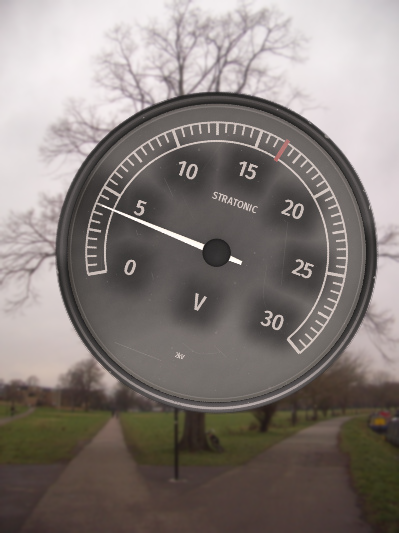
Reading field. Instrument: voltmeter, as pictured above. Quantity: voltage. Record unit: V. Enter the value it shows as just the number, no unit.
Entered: 4
